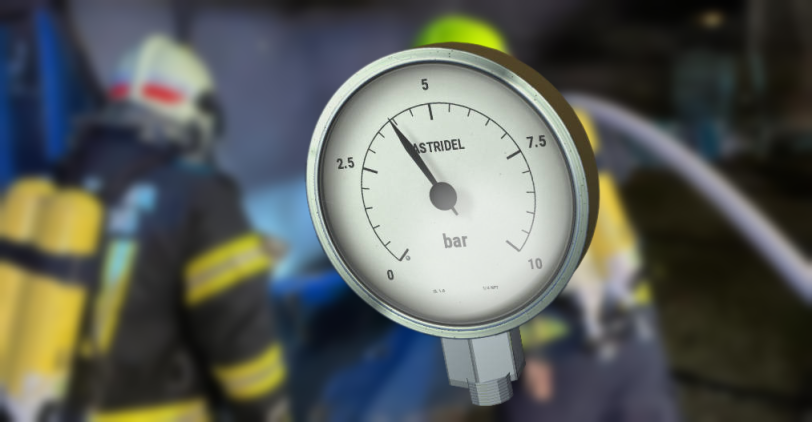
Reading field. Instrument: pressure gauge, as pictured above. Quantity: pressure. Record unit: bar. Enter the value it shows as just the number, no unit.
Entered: 4
